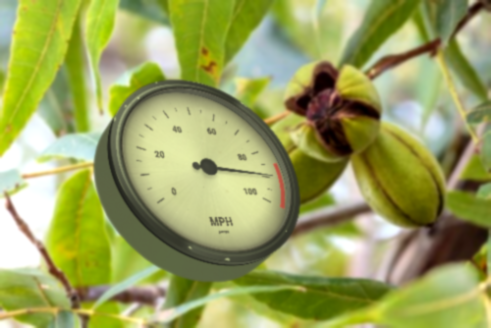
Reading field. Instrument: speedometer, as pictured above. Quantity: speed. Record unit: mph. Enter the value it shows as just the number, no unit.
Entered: 90
